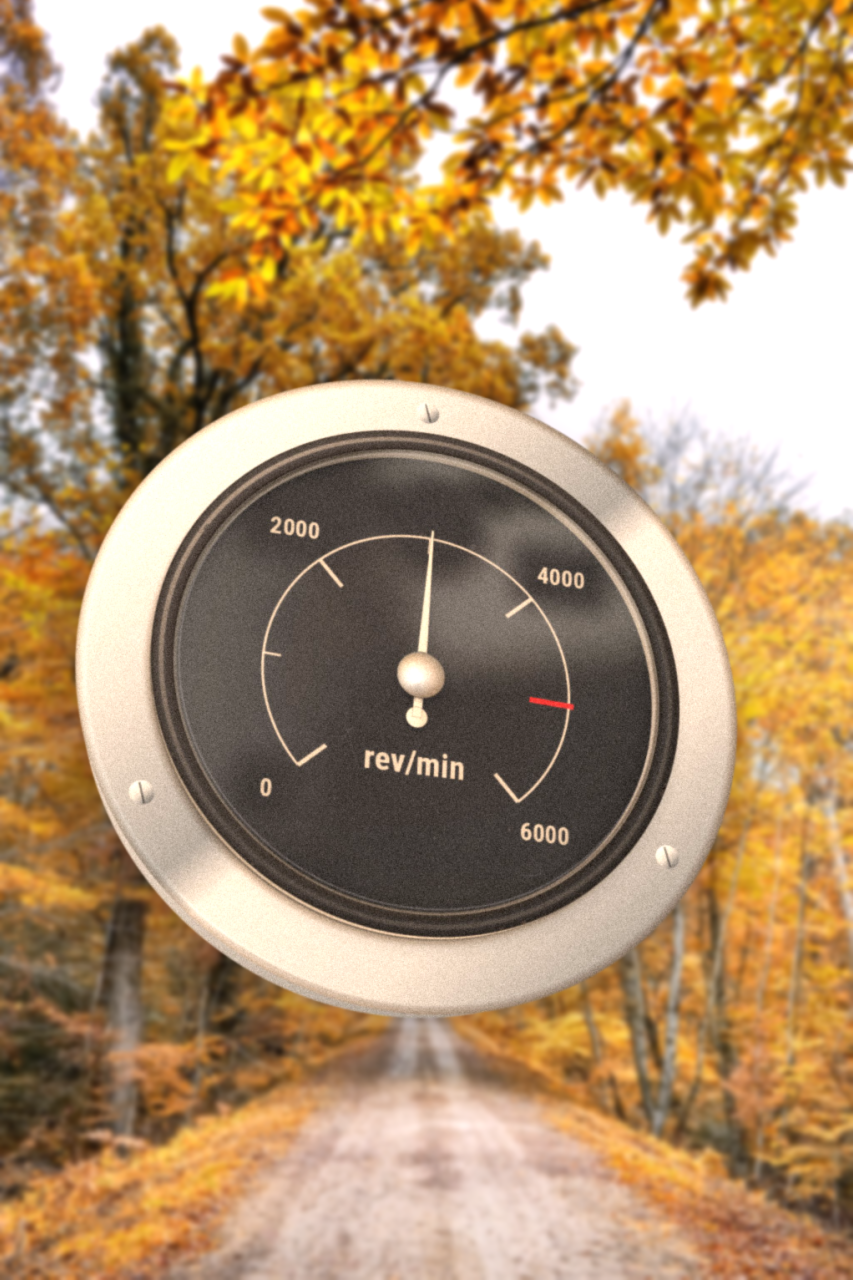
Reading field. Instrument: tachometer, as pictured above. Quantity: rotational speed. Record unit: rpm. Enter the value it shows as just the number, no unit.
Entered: 3000
